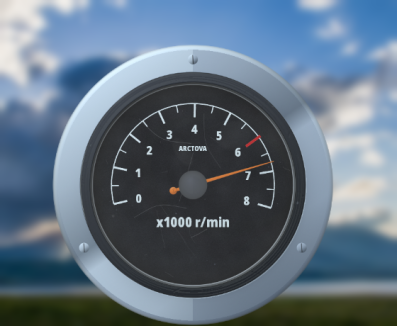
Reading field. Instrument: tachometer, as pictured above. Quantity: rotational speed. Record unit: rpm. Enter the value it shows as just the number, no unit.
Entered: 6750
